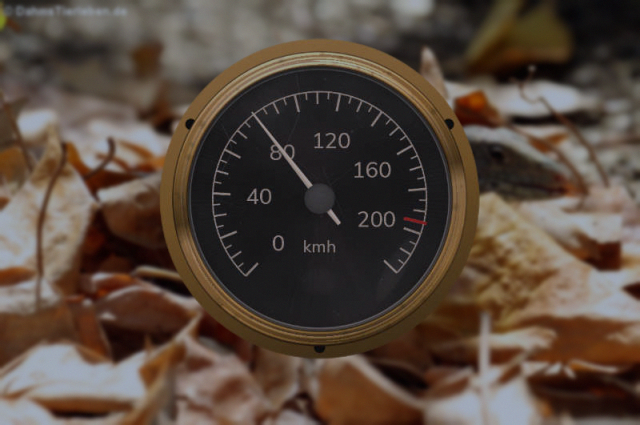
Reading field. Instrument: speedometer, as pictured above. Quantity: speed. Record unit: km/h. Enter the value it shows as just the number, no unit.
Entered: 80
